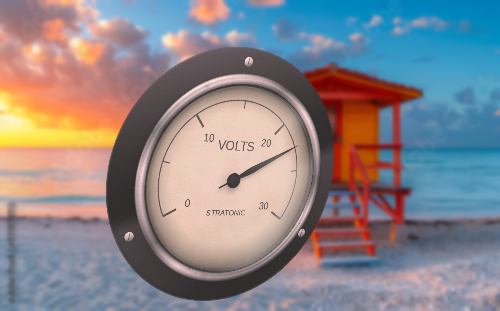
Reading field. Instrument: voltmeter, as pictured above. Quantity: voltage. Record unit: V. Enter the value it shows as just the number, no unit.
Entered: 22.5
